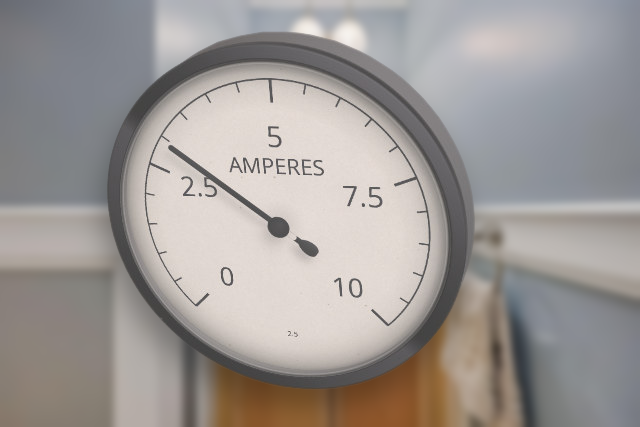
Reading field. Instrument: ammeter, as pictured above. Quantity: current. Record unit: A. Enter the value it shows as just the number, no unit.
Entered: 3
